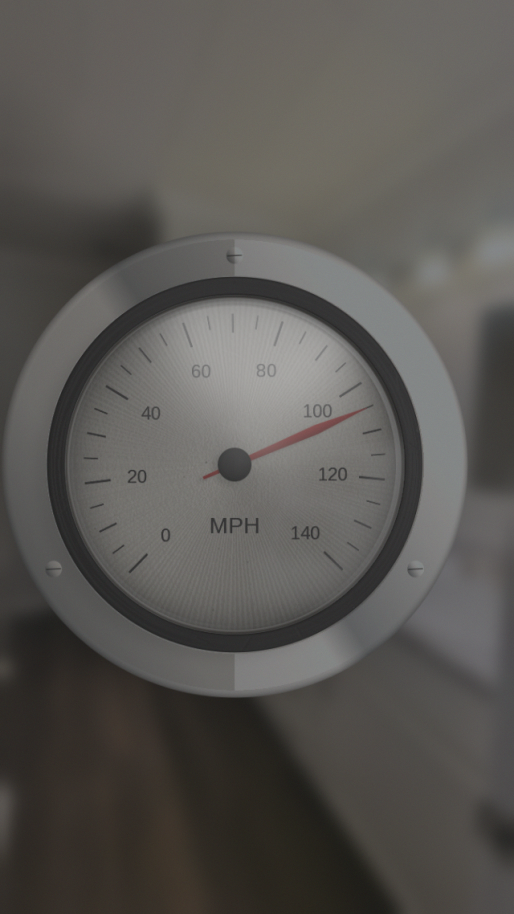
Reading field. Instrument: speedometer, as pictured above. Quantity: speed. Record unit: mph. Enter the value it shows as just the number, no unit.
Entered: 105
